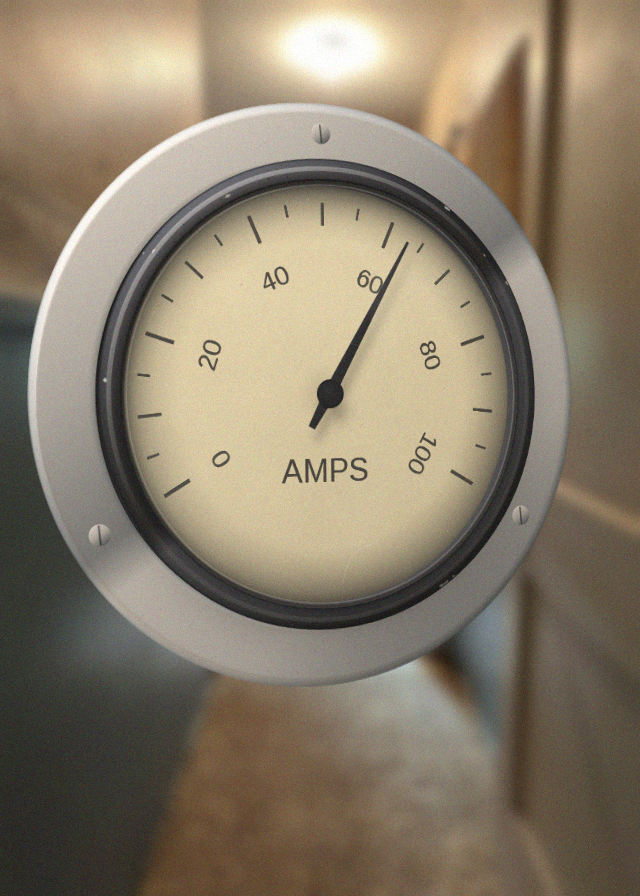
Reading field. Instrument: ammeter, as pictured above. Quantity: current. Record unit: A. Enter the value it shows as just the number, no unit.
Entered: 62.5
